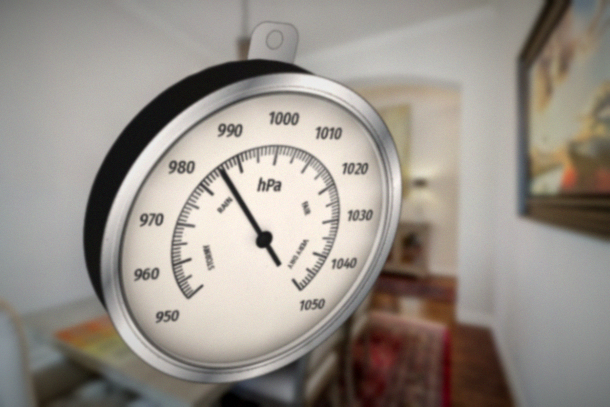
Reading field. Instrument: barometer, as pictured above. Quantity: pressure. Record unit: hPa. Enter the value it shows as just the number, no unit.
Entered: 985
